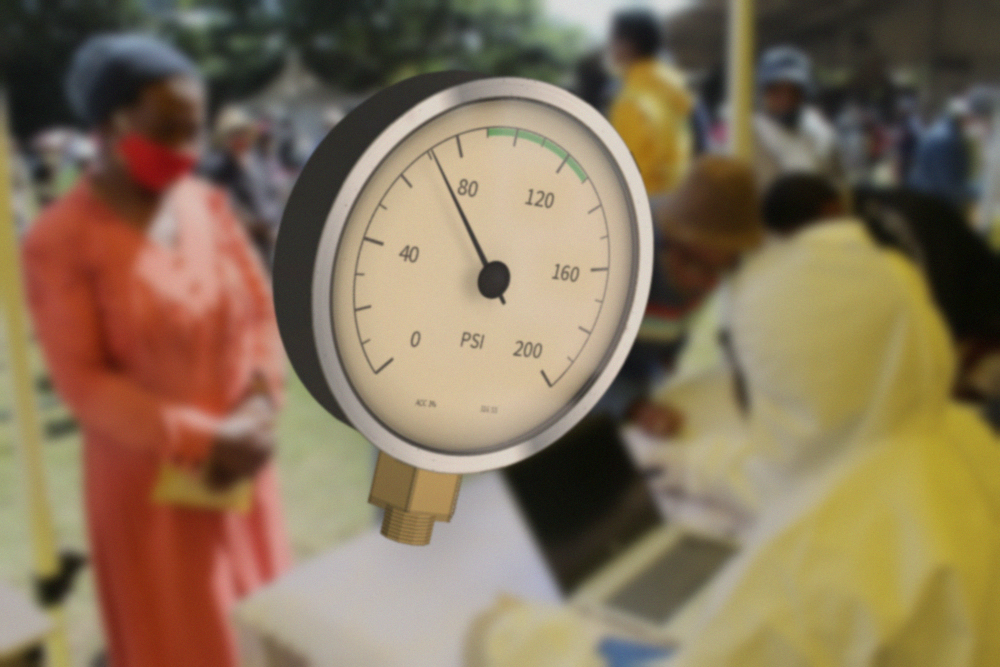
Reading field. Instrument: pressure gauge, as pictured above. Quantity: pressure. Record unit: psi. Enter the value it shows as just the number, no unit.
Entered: 70
